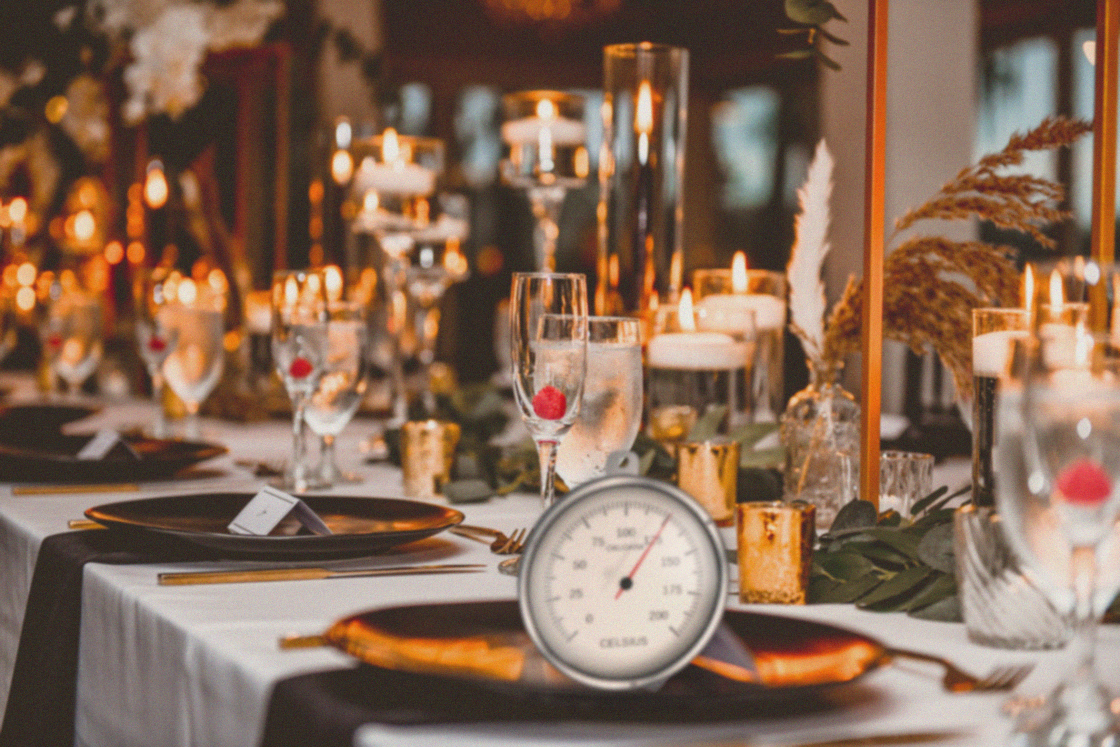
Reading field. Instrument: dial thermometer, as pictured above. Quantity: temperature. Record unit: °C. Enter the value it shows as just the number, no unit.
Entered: 125
